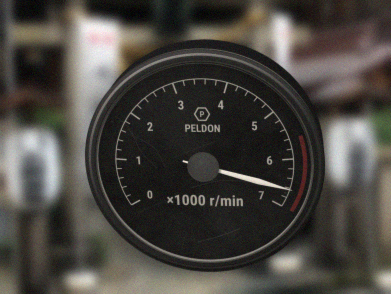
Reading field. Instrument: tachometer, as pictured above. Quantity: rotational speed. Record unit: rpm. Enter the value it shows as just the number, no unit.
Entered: 6600
